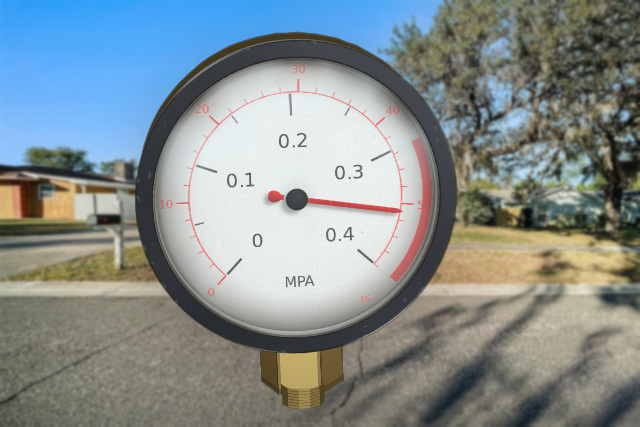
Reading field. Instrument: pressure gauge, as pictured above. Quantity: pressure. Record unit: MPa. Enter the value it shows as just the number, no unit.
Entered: 0.35
